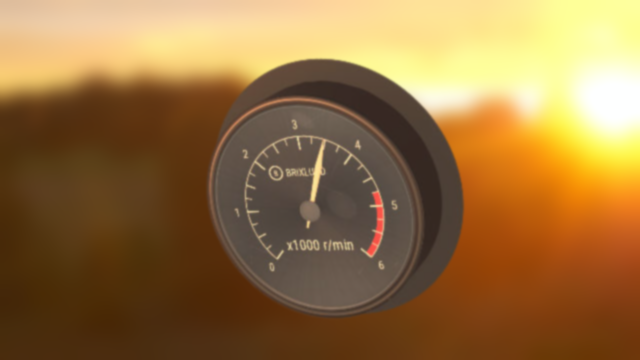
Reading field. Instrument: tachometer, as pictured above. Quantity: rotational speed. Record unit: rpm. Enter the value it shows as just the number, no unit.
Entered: 3500
